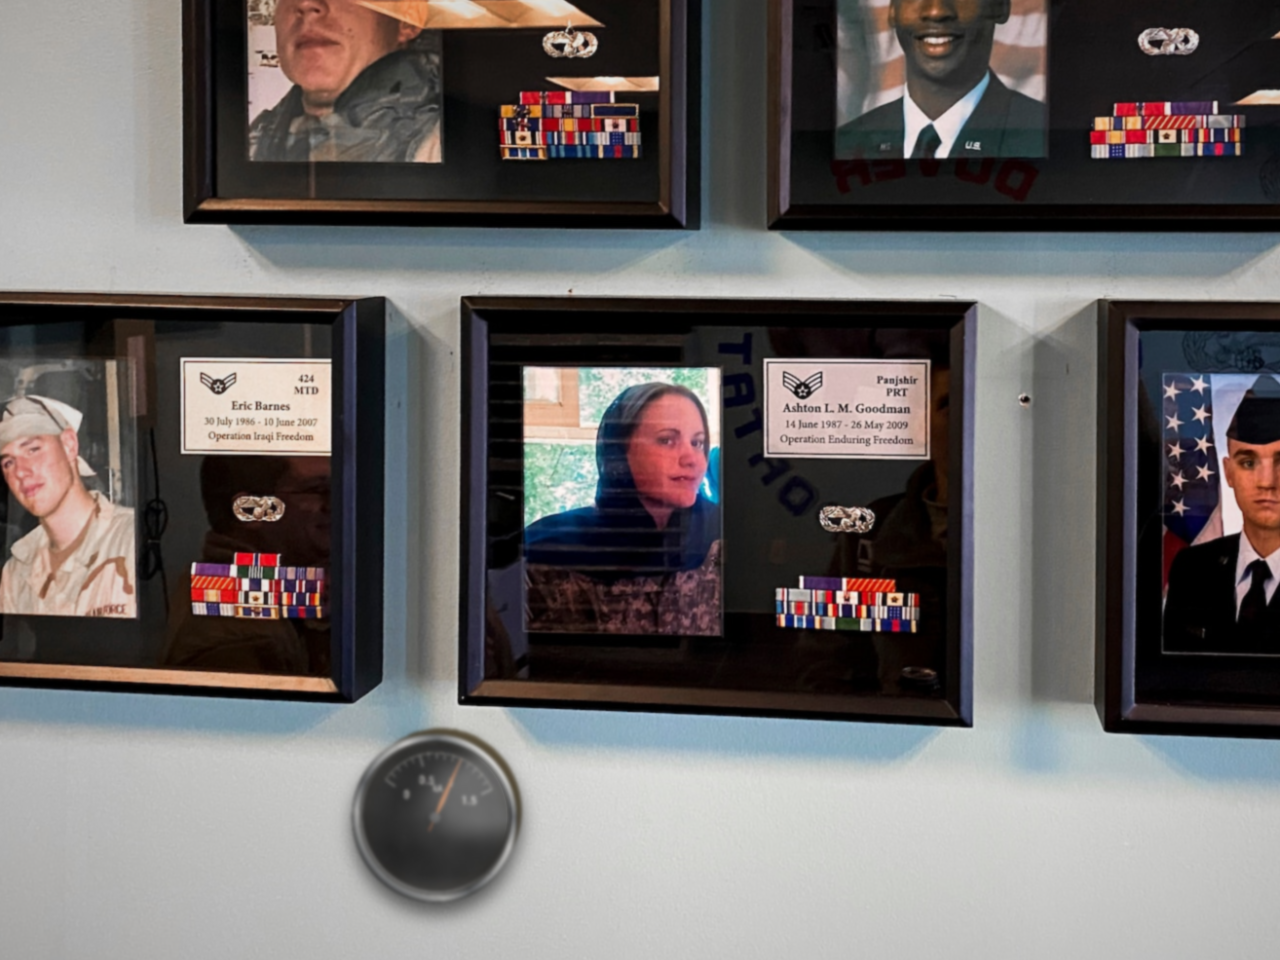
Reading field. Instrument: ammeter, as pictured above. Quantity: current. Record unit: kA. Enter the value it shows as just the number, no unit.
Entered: 1
